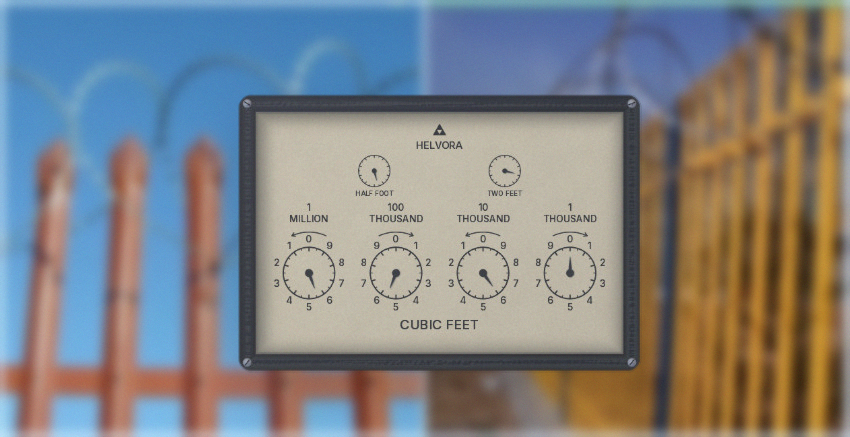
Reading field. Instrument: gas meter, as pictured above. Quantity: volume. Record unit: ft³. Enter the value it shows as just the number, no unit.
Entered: 556000
